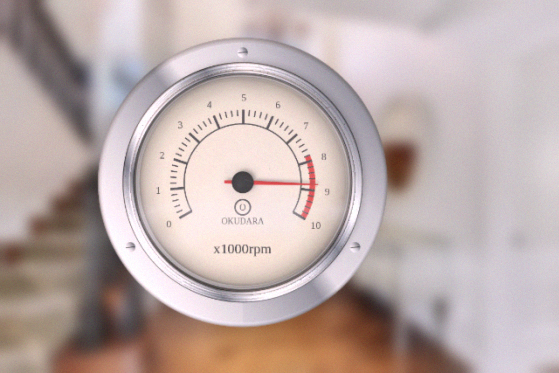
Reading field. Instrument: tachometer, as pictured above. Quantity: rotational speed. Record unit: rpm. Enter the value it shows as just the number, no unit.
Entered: 8800
